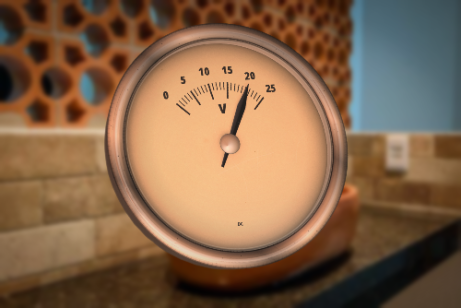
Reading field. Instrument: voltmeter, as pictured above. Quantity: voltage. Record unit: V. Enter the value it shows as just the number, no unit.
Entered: 20
